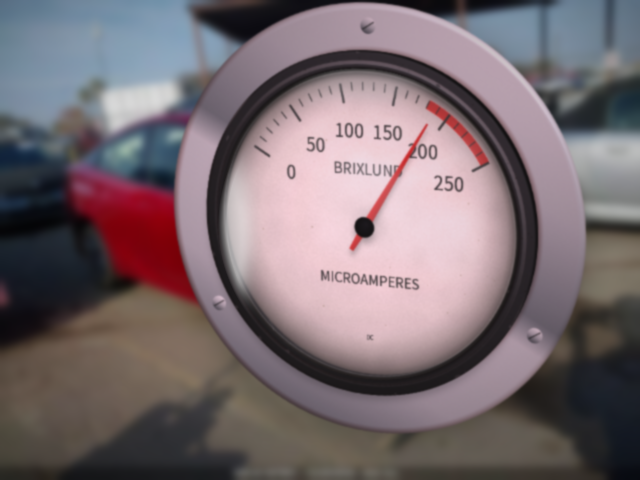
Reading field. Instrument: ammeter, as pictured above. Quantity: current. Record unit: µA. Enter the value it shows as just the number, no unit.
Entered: 190
